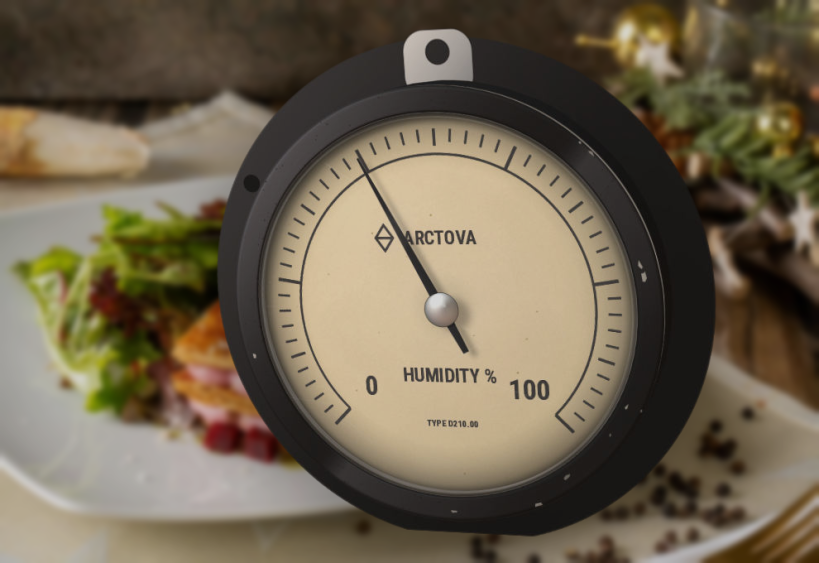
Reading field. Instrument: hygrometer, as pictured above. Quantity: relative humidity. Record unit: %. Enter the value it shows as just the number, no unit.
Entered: 40
